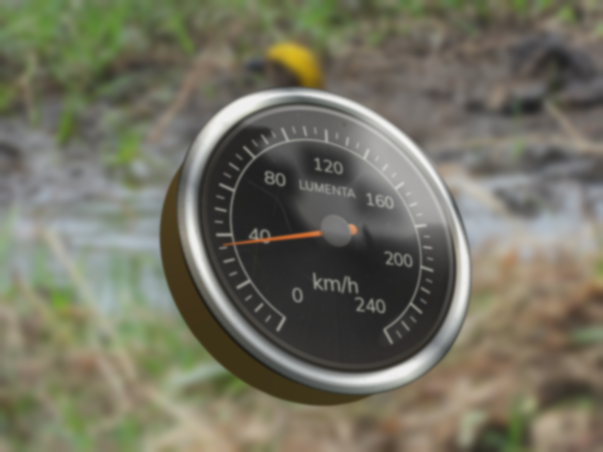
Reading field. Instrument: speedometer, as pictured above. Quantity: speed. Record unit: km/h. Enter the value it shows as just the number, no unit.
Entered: 35
